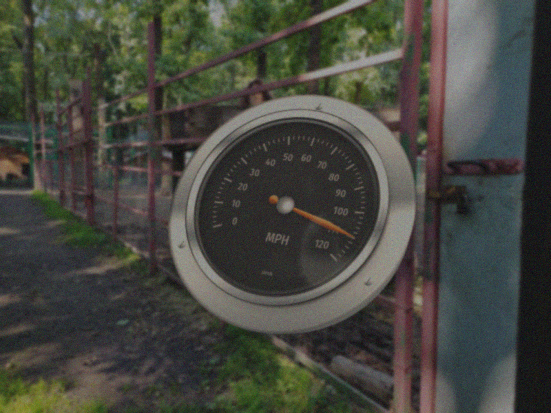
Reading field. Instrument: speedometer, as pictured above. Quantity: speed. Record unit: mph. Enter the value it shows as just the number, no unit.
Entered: 110
